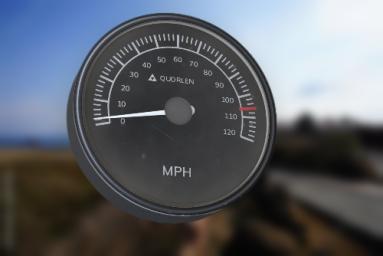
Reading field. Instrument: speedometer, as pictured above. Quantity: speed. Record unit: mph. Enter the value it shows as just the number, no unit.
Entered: 2
